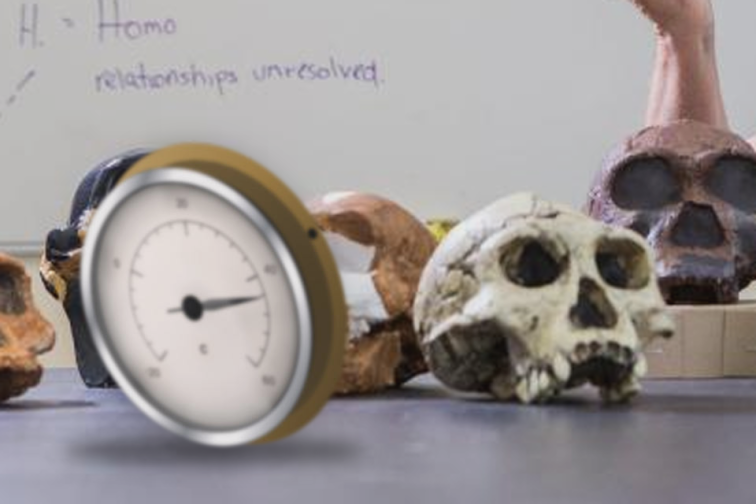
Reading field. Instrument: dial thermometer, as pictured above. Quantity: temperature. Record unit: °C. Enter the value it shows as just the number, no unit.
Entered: 44
